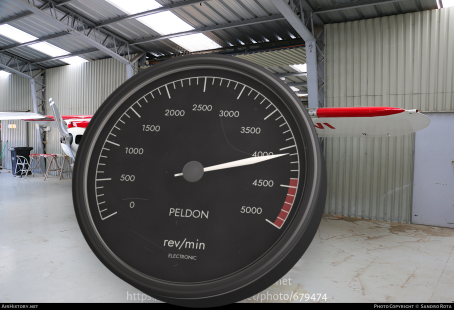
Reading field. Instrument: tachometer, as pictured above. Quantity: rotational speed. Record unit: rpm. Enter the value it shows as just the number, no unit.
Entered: 4100
